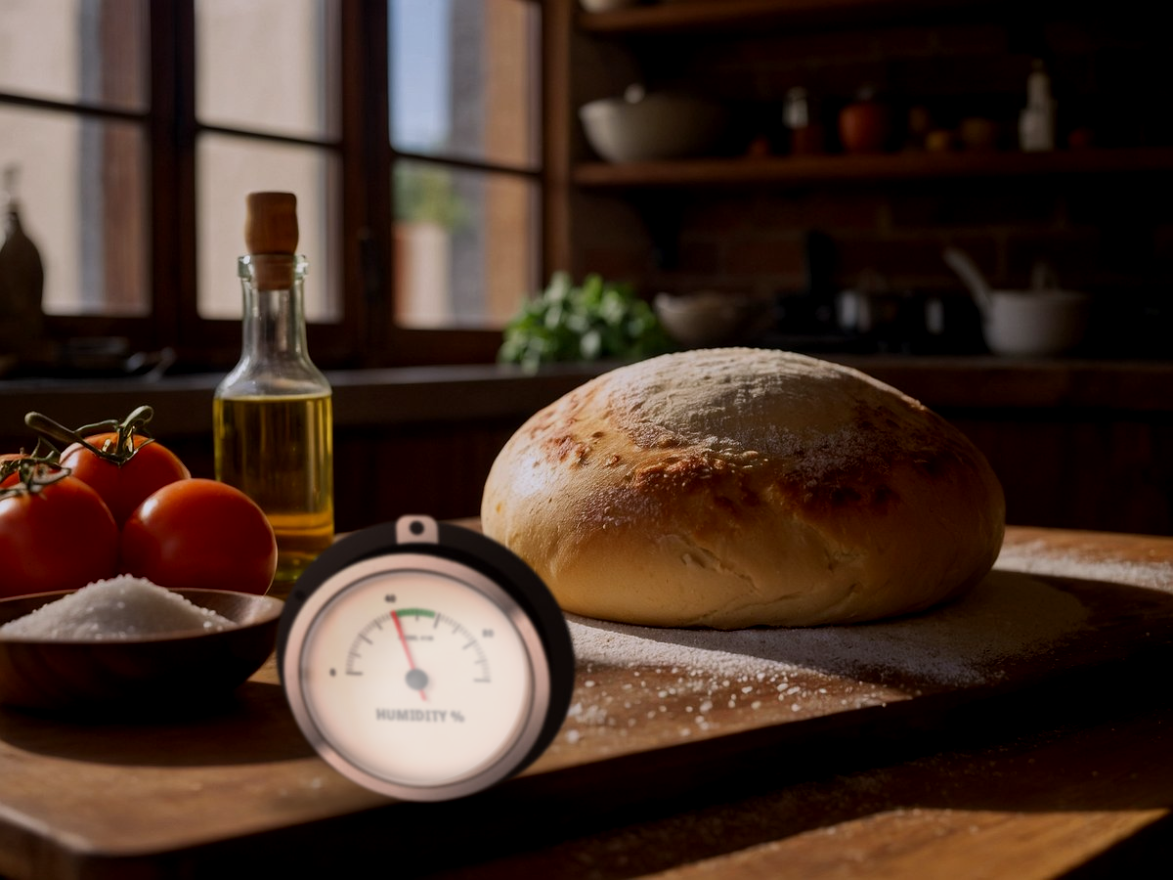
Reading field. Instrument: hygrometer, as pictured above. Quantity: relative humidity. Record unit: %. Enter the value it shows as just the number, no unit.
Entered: 40
